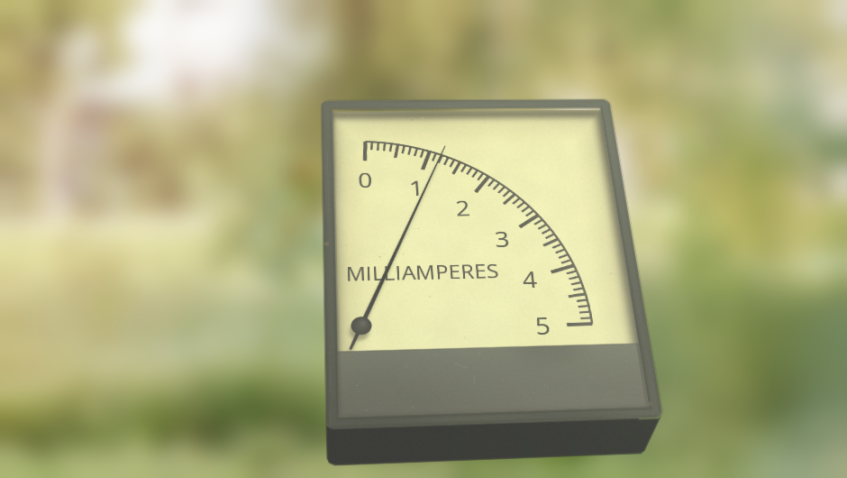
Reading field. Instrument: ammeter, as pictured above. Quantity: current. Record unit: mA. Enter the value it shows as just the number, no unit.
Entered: 1.2
